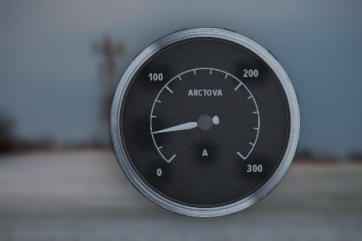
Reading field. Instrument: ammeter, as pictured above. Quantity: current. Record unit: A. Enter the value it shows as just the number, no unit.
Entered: 40
